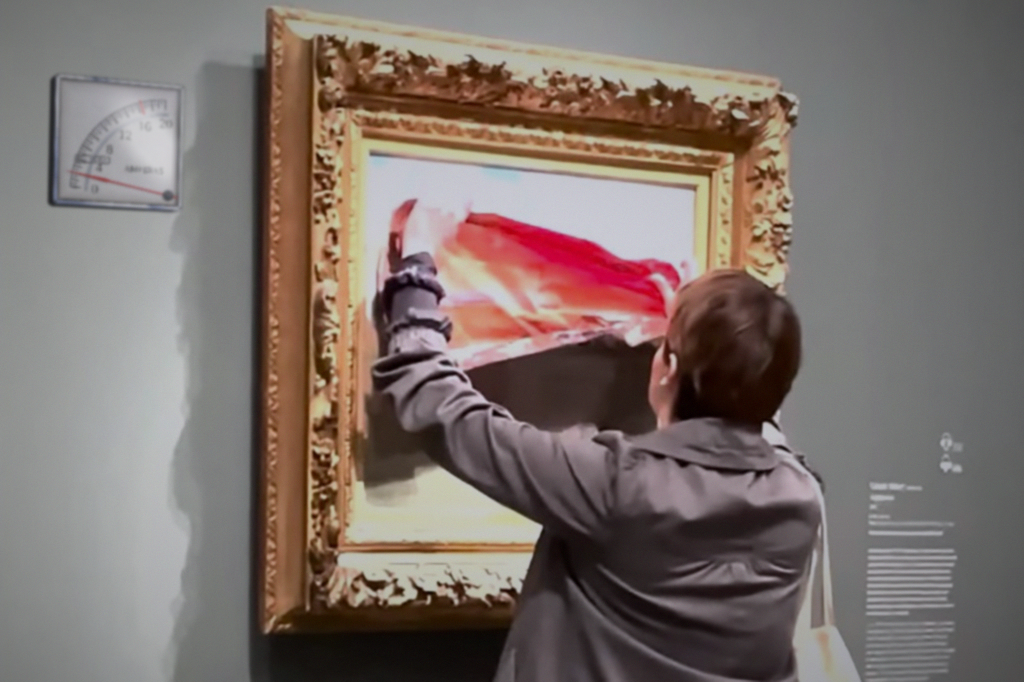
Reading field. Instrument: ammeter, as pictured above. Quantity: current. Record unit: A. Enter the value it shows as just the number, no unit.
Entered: 2
